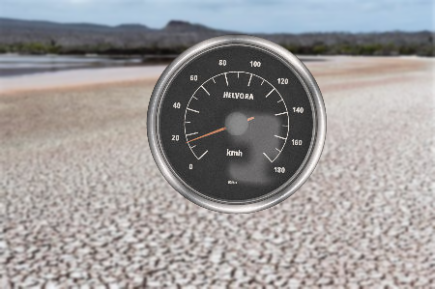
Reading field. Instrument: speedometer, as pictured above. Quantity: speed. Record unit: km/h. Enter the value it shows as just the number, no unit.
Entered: 15
